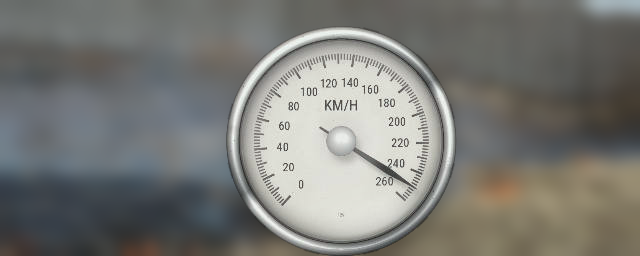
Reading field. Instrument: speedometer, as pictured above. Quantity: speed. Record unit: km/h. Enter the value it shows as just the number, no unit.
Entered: 250
